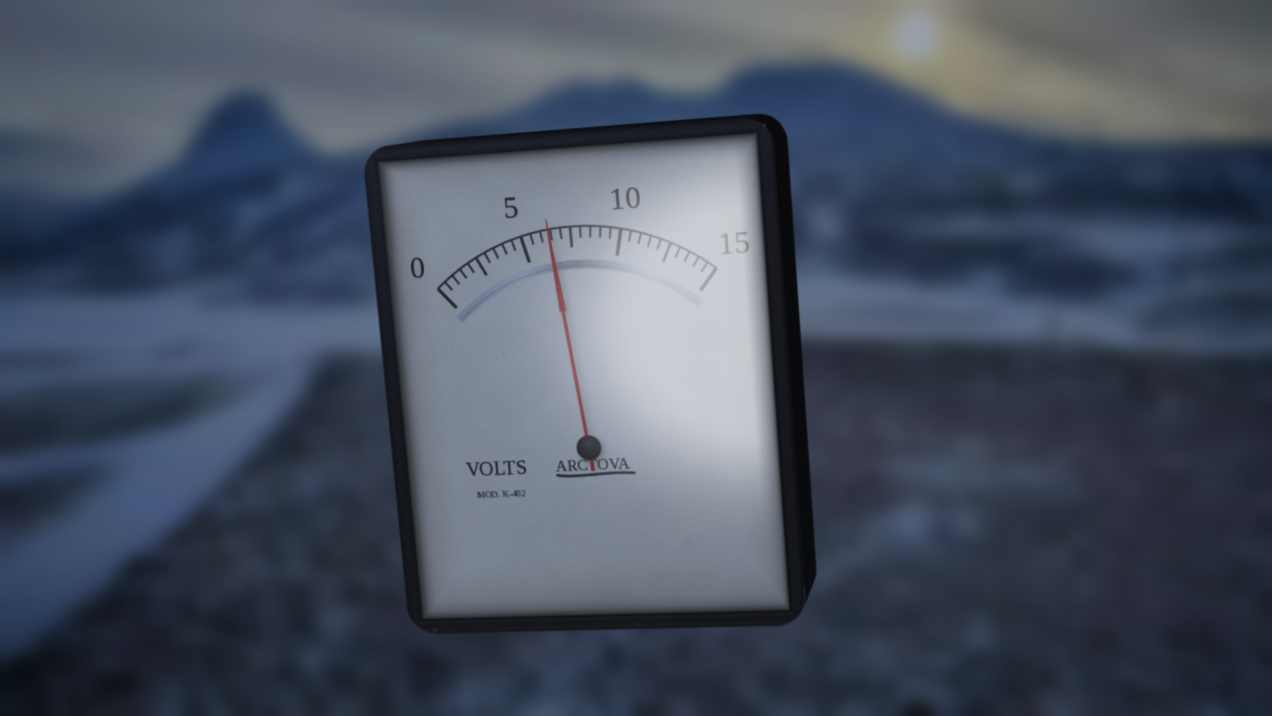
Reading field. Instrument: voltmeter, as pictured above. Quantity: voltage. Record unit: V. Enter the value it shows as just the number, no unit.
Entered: 6.5
